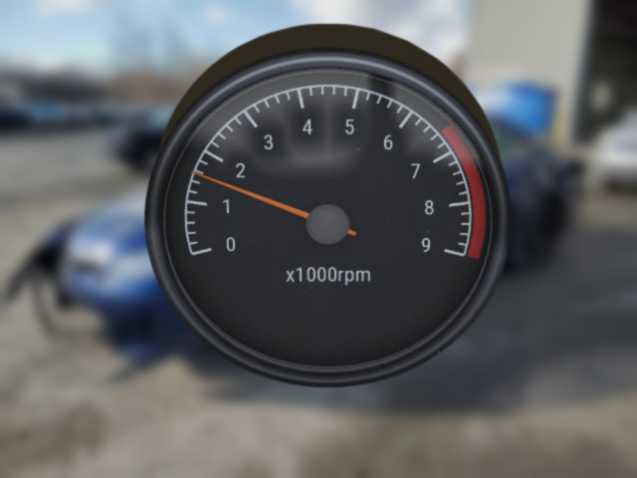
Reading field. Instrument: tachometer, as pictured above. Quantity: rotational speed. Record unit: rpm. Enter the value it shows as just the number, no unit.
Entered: 1600
